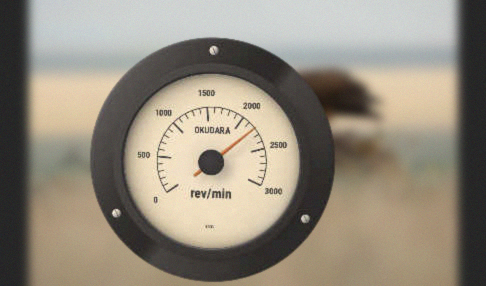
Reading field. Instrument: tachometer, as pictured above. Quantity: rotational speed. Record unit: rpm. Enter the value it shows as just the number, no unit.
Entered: 2200
